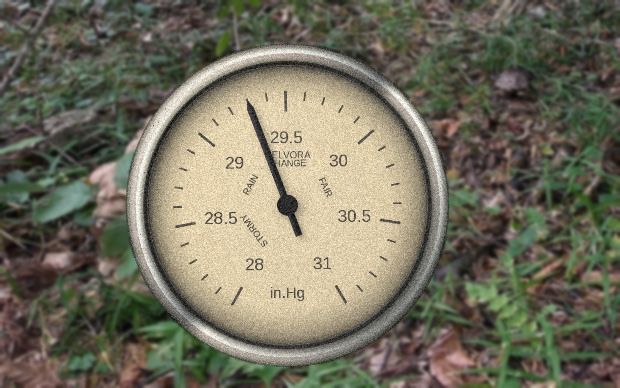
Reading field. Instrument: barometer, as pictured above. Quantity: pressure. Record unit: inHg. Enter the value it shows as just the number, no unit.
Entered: 29.3
